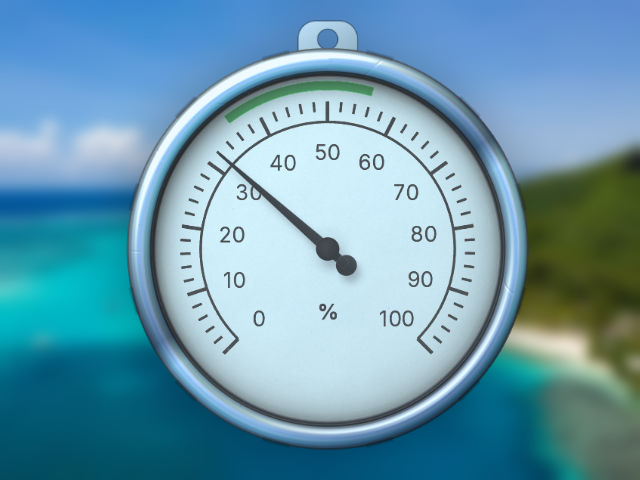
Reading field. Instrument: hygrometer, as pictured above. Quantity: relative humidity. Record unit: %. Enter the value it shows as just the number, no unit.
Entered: 32
